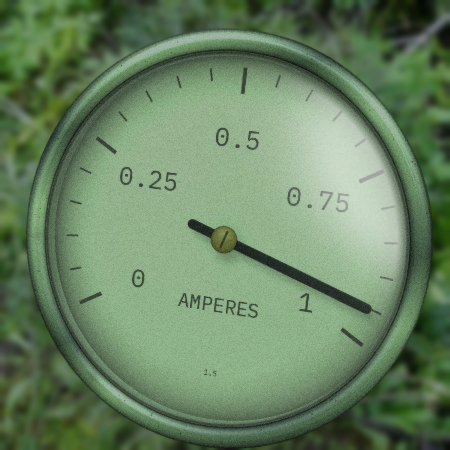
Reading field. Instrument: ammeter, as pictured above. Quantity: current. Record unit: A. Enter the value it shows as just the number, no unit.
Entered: 0.95
